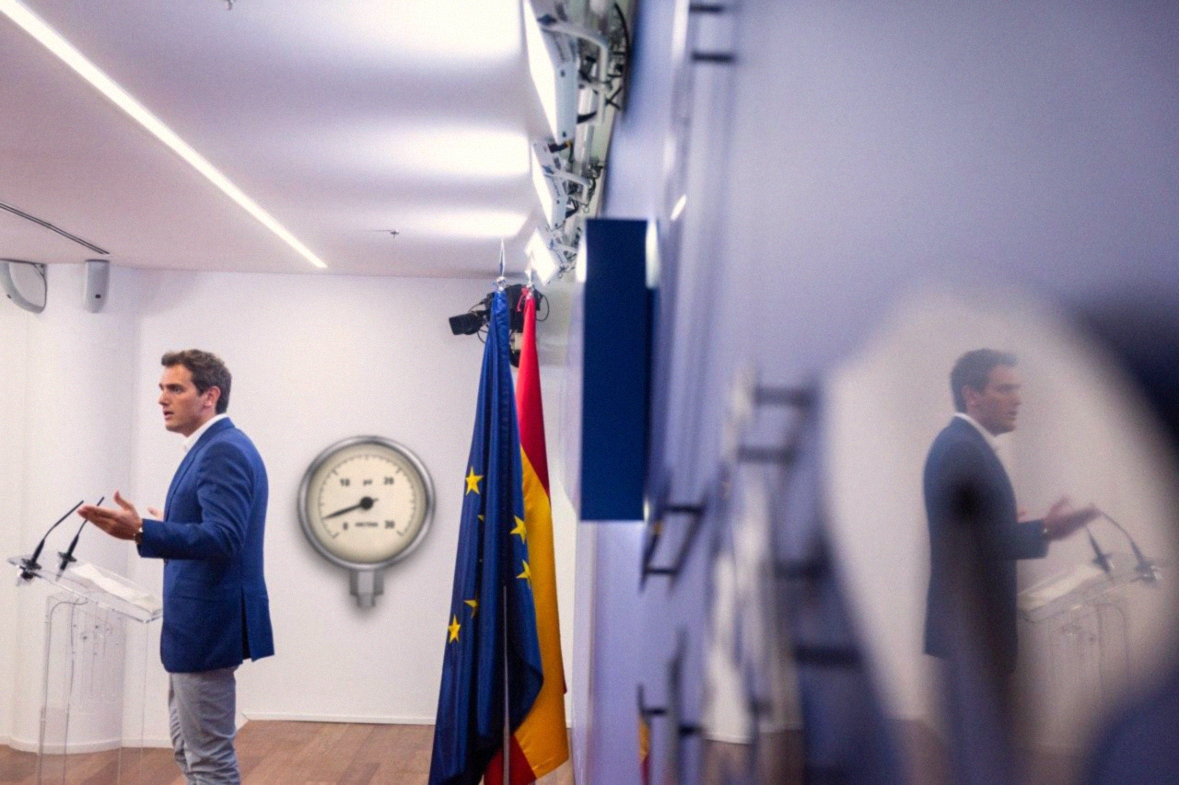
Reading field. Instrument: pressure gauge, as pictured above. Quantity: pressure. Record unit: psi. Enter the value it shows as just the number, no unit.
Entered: 3
